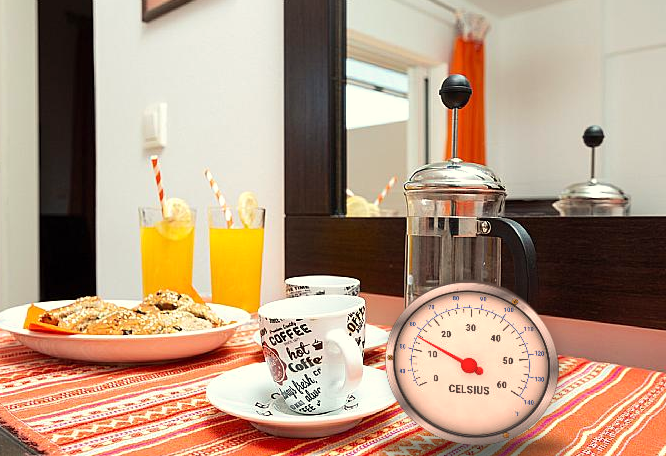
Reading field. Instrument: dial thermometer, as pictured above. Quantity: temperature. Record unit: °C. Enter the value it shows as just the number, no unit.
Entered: 14
